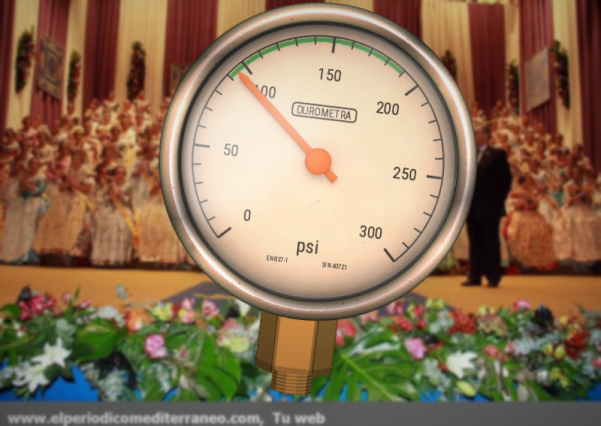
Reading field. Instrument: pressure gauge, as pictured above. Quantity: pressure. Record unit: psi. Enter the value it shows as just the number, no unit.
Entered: 95
